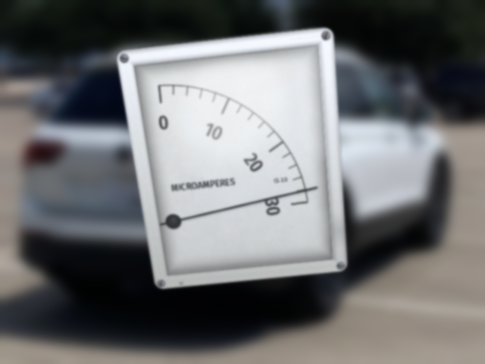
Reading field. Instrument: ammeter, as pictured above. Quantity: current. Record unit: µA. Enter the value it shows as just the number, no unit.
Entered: 28
